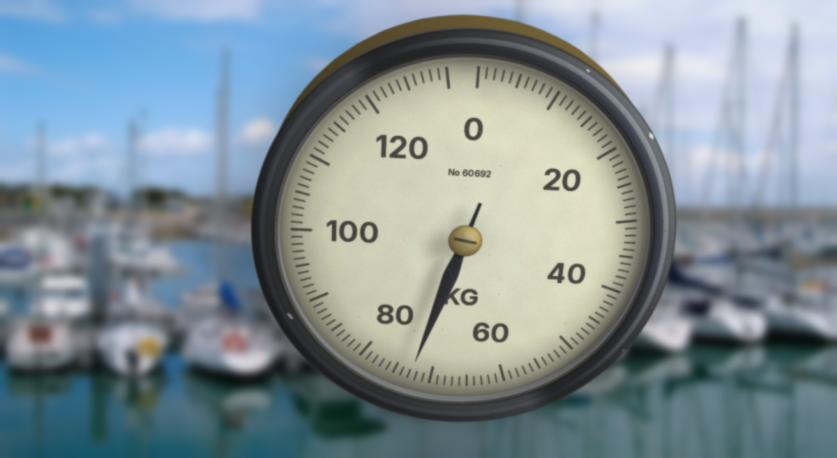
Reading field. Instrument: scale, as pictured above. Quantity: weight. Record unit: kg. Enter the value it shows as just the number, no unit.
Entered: 73
